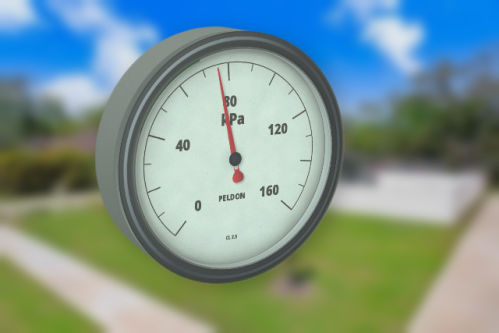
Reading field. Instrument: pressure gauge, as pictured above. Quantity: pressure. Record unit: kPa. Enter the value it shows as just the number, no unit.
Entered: 75
